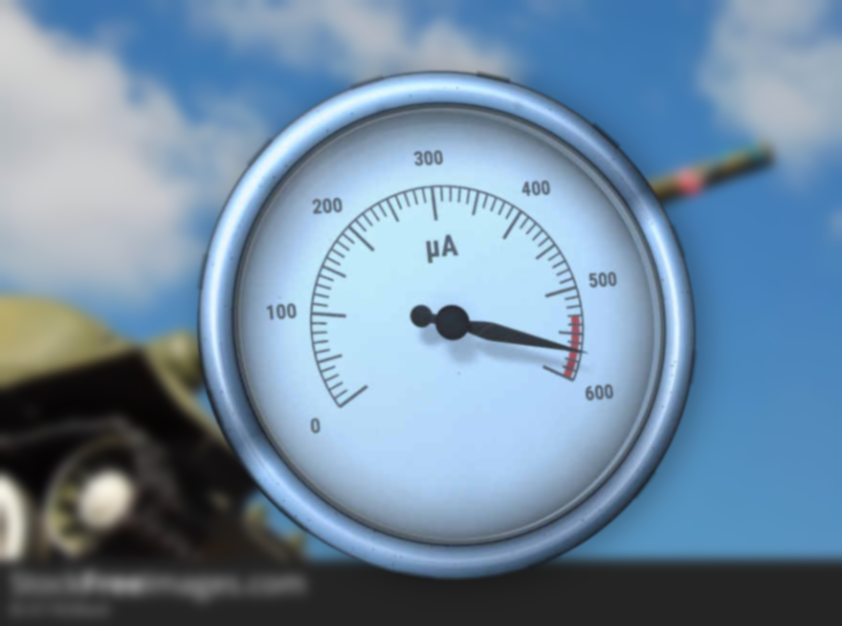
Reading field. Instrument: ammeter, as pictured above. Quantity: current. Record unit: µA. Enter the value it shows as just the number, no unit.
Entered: 570
